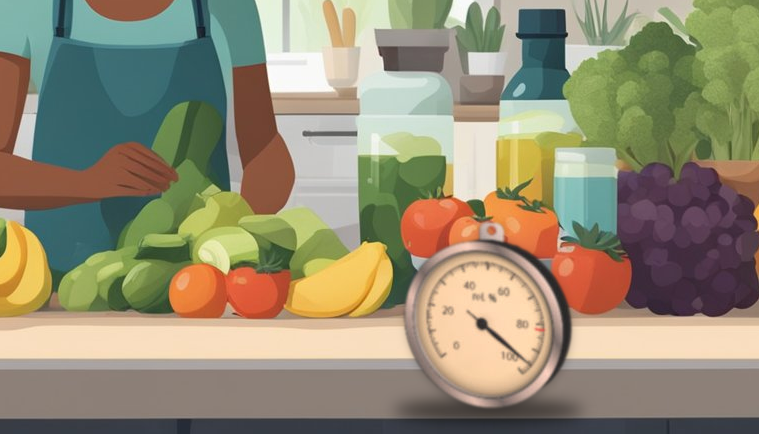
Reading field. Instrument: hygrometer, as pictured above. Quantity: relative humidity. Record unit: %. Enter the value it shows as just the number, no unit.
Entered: 95
